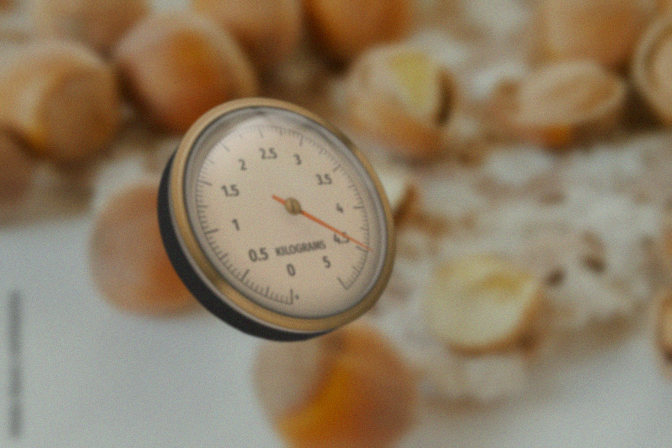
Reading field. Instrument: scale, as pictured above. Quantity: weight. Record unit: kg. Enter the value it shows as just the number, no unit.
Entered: 4.5
